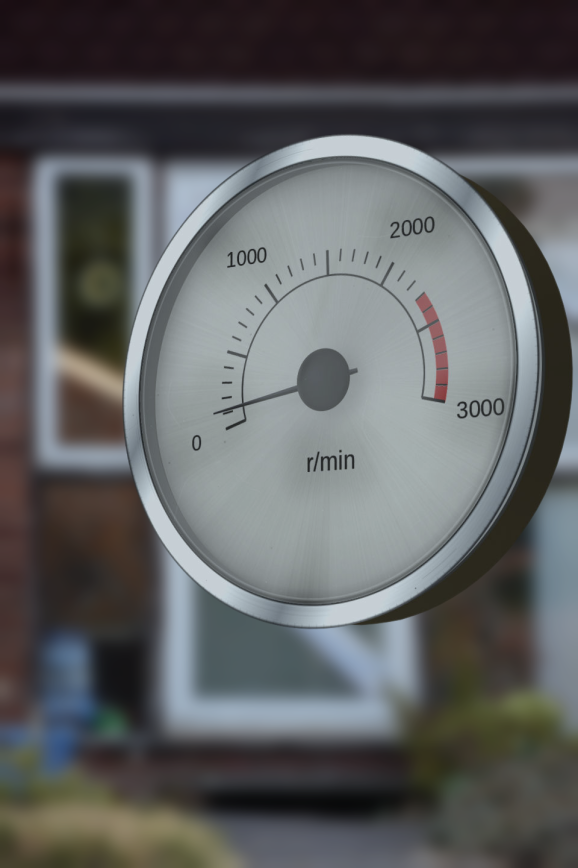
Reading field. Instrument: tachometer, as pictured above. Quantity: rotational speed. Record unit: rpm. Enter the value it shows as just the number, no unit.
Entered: 100
